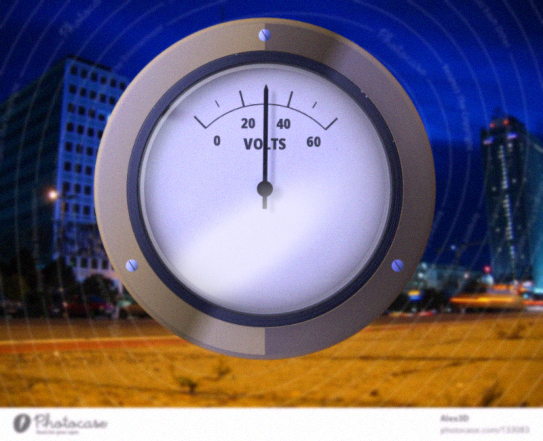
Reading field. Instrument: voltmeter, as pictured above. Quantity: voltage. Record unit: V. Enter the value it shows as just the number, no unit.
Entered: 30
